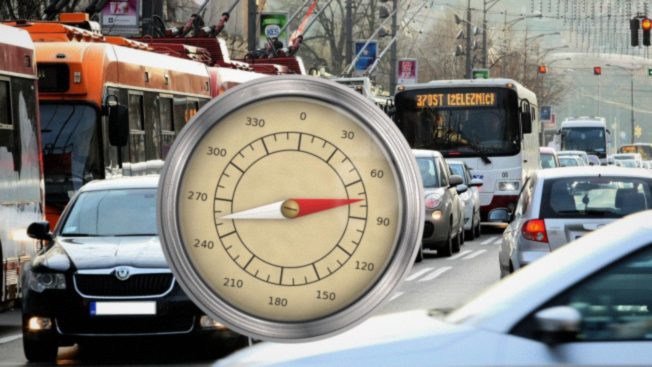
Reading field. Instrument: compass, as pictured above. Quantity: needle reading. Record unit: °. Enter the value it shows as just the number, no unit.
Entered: 75
